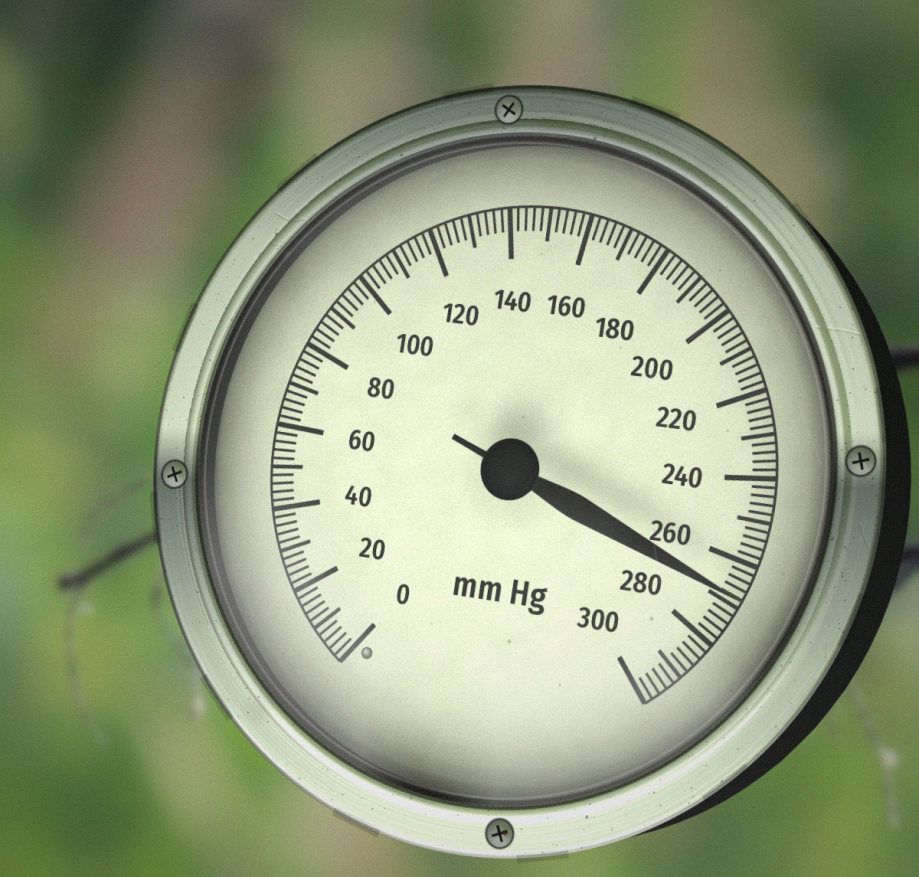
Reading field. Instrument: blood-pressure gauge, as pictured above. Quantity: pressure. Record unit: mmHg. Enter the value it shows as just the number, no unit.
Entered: 268
